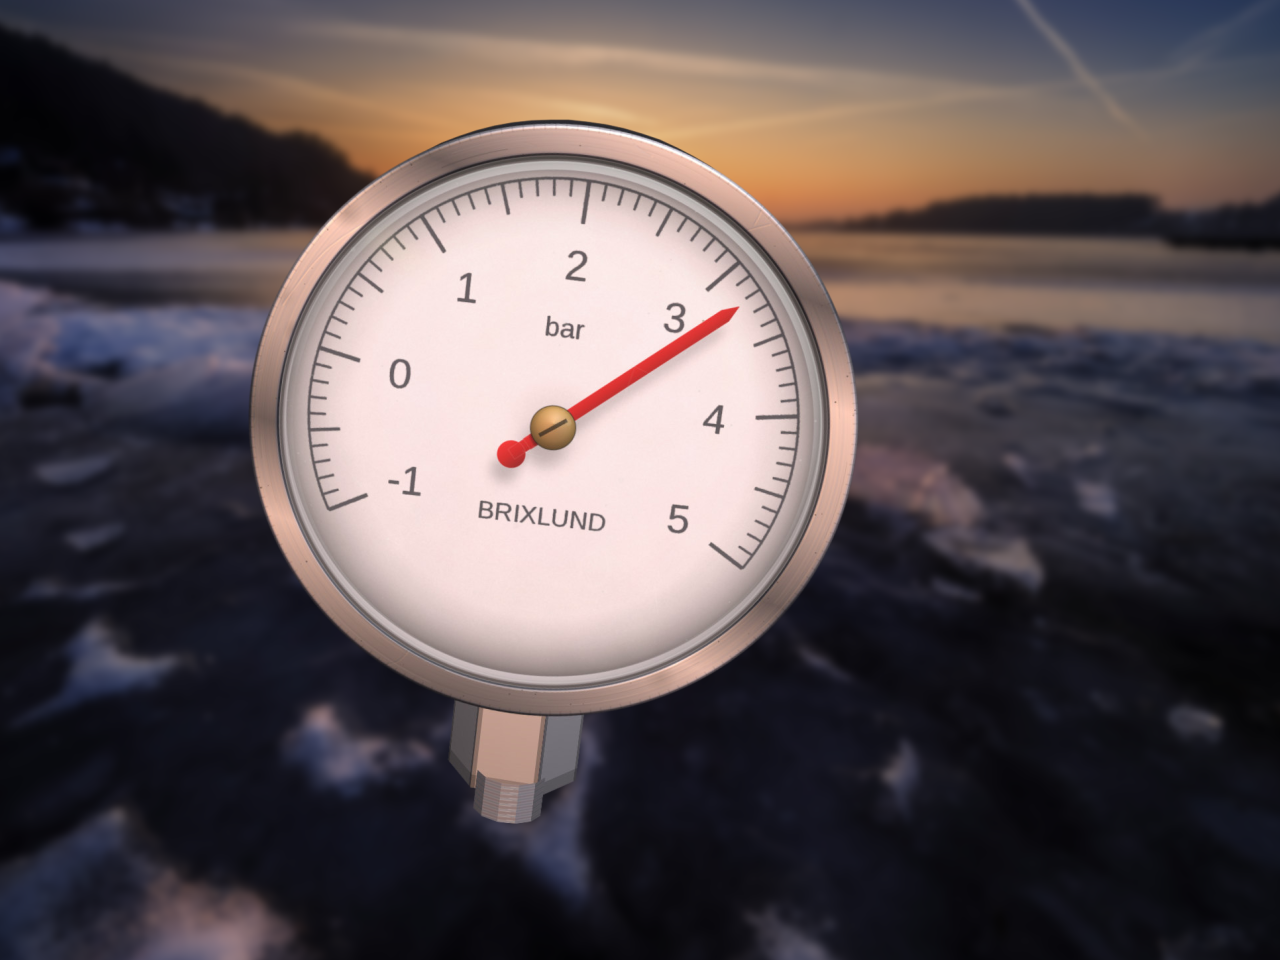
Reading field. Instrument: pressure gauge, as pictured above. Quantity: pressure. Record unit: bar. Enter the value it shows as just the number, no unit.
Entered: 3.2
